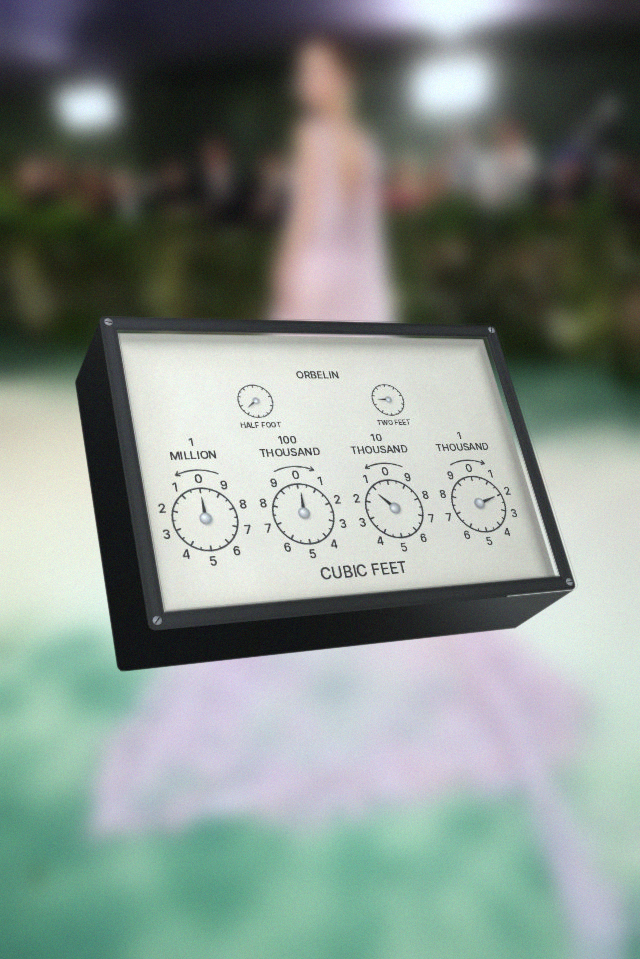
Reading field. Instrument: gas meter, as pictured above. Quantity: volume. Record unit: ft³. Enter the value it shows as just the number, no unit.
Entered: 1200
